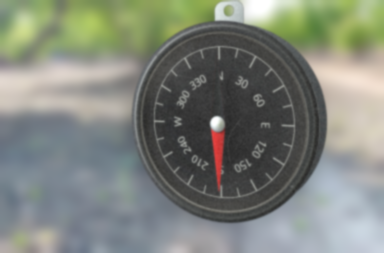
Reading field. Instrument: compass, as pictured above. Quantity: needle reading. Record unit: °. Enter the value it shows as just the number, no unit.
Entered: 180
